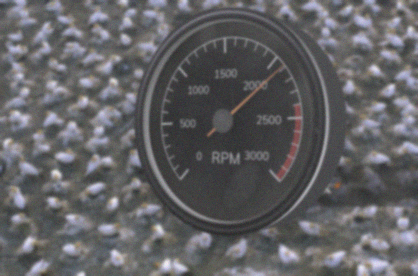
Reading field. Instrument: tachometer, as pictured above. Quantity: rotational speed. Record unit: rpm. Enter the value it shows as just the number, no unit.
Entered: 2100
